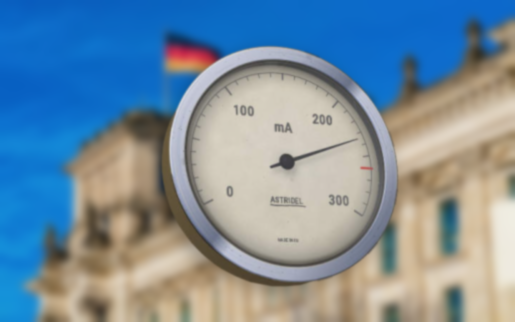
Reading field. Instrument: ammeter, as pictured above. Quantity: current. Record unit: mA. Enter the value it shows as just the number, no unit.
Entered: 235
